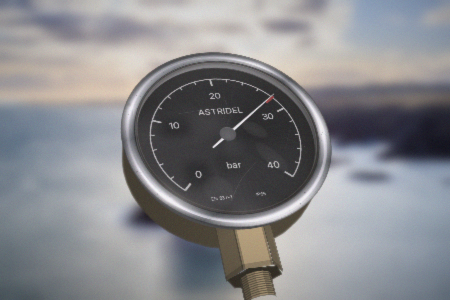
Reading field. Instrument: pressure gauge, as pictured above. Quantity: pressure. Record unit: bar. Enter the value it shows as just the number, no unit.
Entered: 28
